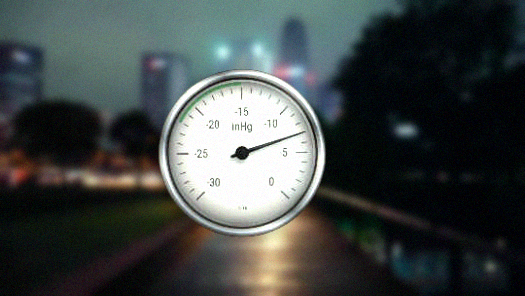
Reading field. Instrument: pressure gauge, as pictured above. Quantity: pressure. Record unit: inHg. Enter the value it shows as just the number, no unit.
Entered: -7
